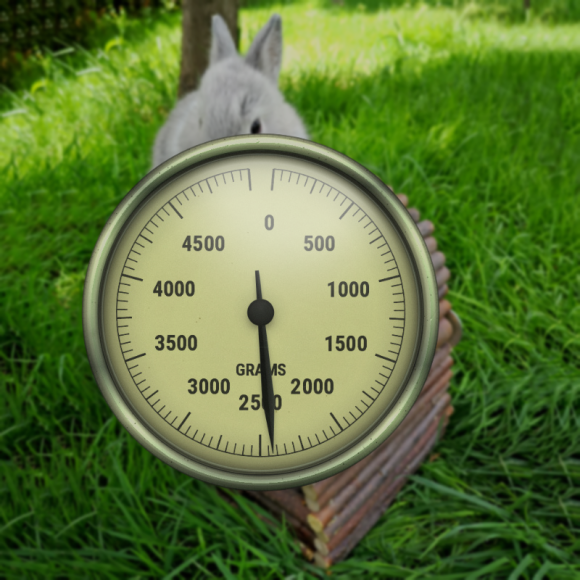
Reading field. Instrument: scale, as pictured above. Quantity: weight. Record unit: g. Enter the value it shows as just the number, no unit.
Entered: 2425
